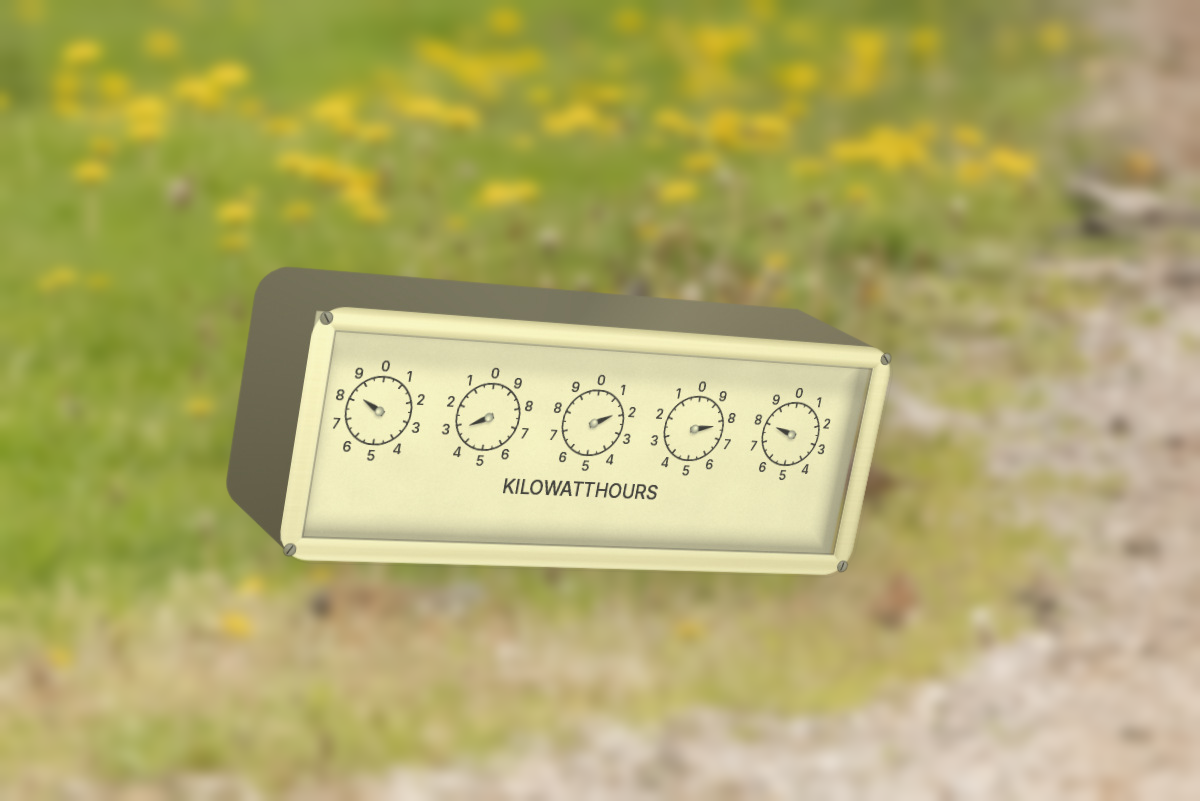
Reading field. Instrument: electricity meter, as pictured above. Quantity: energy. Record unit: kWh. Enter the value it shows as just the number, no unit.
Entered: 83178
